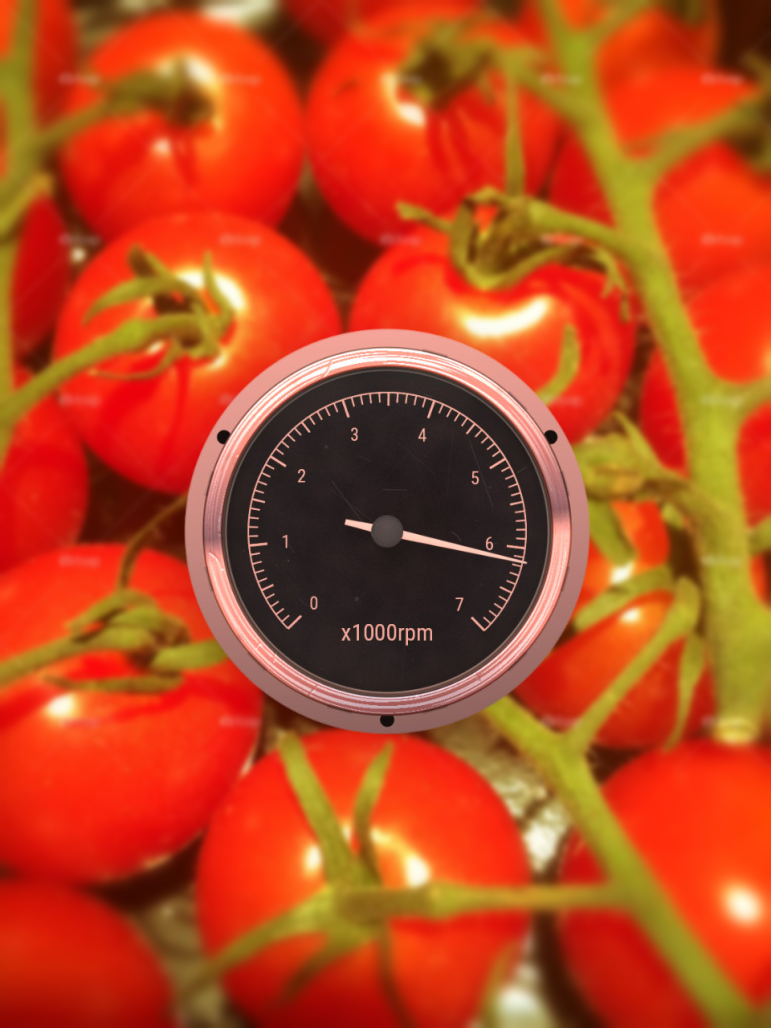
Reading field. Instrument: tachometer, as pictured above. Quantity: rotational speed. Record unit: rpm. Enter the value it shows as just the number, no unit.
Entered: 6150
